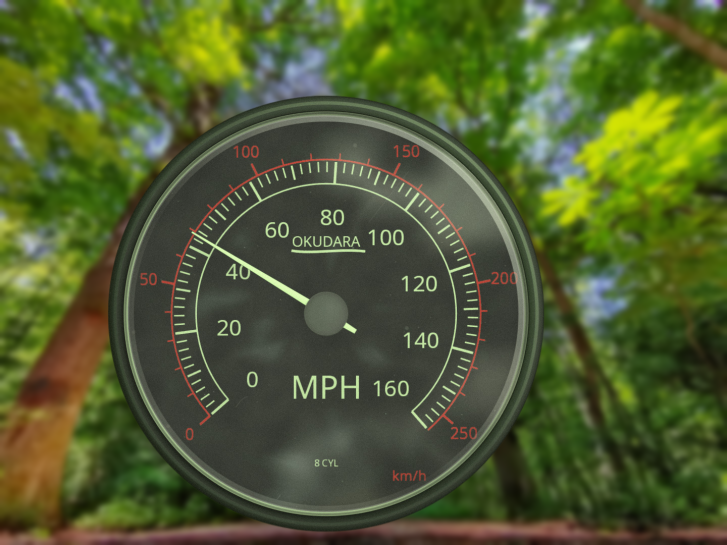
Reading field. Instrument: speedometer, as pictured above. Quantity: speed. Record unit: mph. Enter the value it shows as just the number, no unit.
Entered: 43
